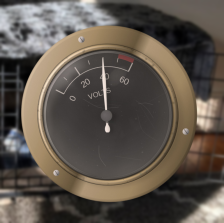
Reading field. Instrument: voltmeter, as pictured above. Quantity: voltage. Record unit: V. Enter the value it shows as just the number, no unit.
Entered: 40
